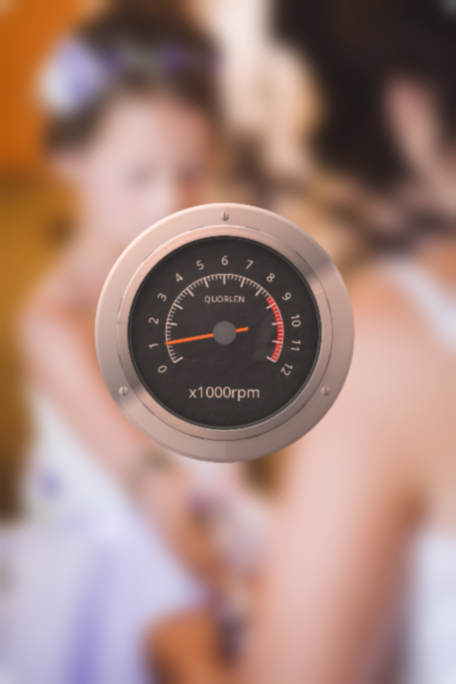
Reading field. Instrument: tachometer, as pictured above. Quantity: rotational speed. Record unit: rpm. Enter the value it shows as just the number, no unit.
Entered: 1000
